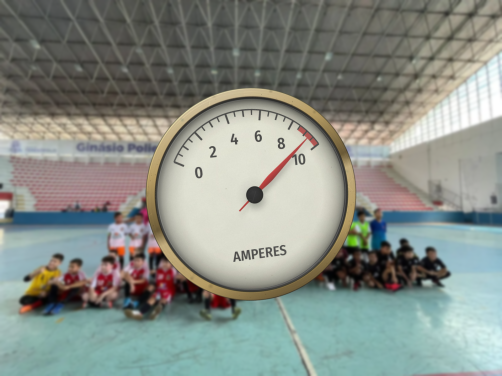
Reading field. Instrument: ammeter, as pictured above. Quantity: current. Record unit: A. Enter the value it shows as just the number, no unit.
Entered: 9.25
